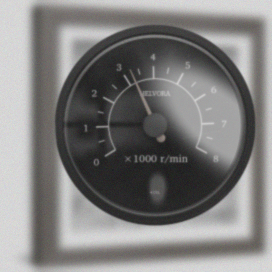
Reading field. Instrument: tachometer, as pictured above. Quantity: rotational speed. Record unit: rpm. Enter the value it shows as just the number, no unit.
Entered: 3250
